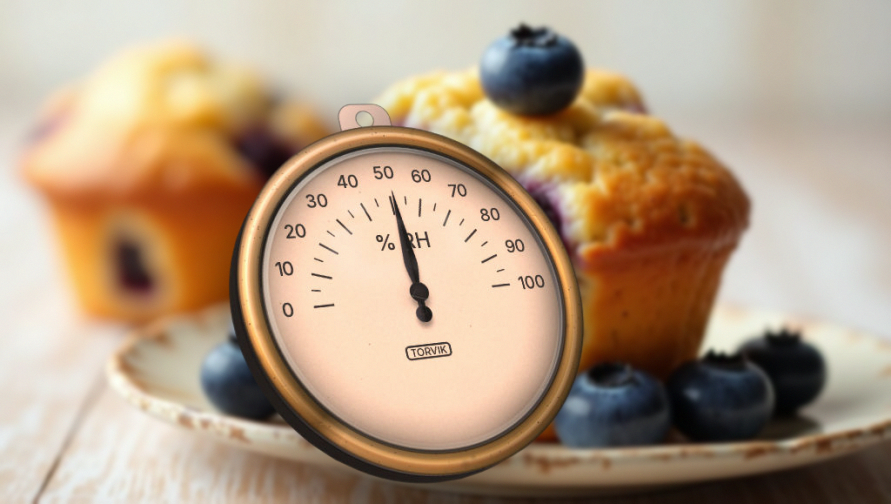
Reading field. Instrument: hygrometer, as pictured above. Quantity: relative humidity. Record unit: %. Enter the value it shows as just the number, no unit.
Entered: 50
